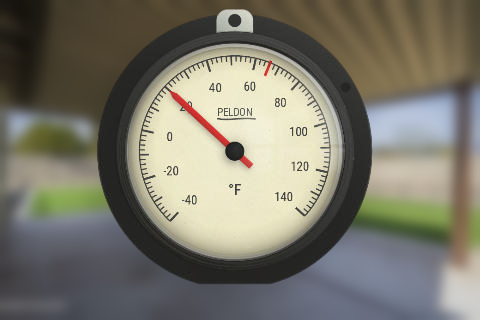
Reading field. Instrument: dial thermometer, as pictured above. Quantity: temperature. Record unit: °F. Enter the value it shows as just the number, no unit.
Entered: 20
